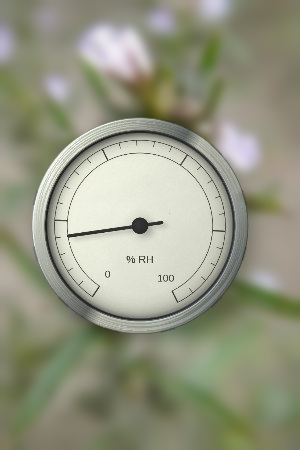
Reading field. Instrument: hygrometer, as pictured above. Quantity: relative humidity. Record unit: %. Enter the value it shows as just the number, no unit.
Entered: 16
